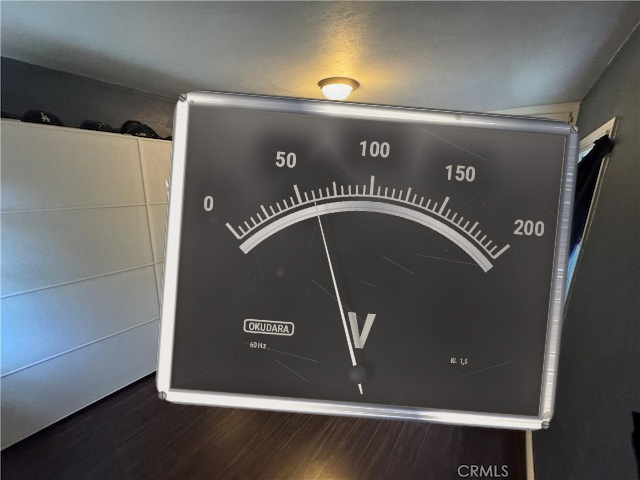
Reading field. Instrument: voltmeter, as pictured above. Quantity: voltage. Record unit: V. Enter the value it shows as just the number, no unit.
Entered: 60
